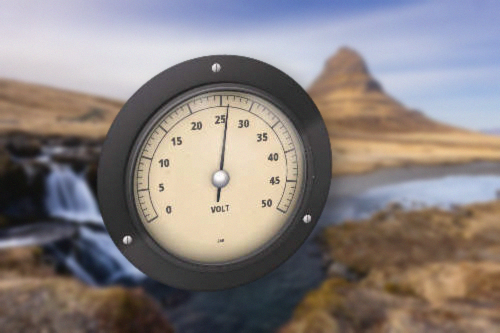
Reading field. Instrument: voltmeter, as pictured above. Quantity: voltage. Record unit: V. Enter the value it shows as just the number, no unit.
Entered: 26
